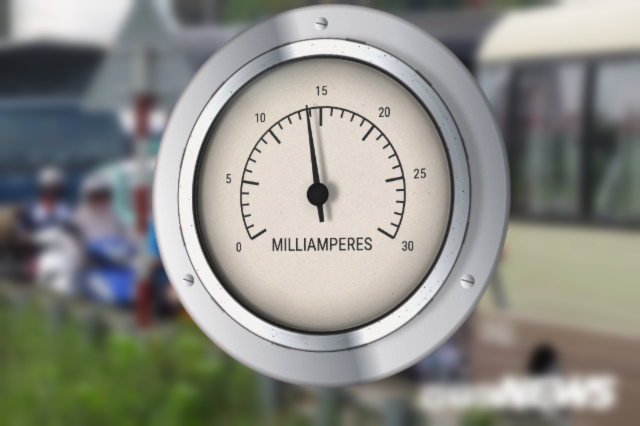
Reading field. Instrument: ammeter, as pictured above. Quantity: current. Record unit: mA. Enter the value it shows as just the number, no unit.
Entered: 14
